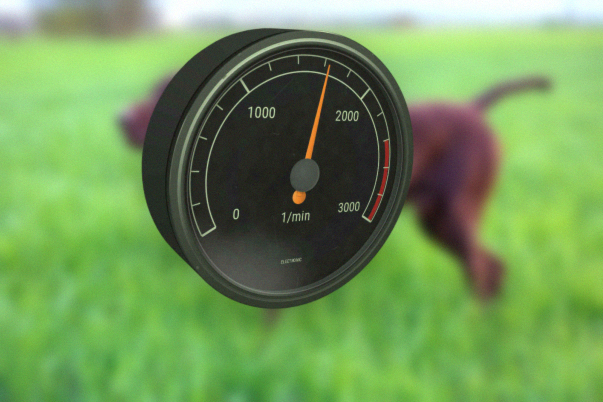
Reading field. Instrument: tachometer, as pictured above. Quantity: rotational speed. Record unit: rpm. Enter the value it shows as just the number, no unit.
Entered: 1600
